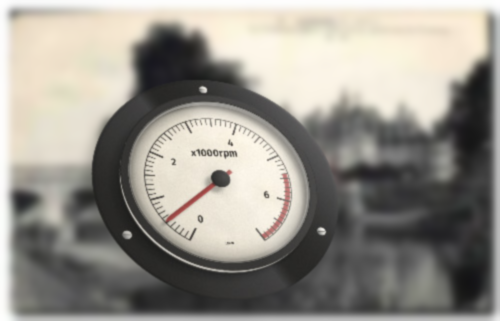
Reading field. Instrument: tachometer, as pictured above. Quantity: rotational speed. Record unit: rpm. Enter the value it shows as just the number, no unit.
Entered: 500
